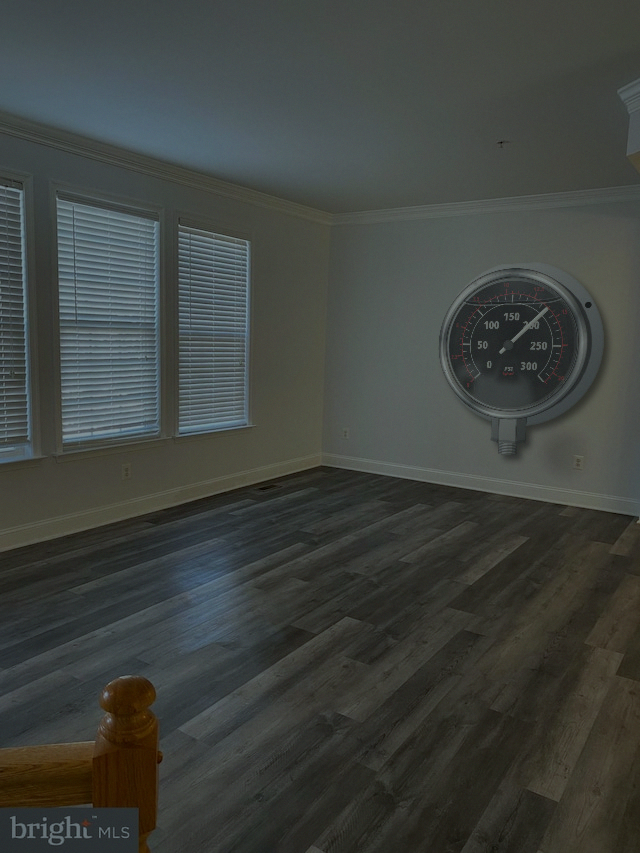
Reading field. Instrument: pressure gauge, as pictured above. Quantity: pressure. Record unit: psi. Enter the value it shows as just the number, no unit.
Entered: 200
